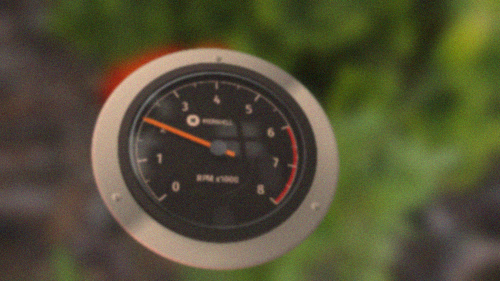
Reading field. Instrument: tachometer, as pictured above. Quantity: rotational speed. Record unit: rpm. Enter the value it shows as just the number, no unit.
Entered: 2000
